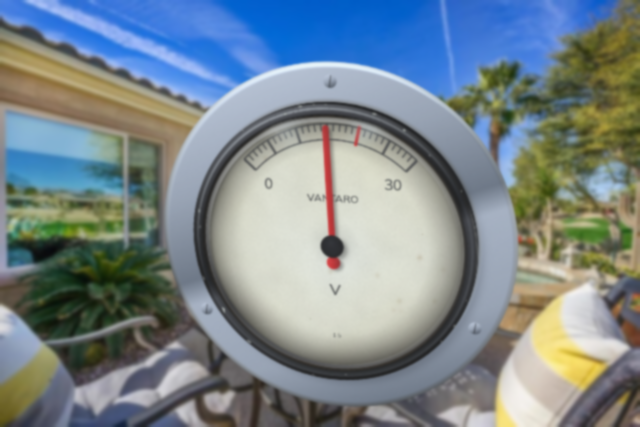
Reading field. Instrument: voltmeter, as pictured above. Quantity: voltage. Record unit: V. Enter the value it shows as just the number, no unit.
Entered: 15
